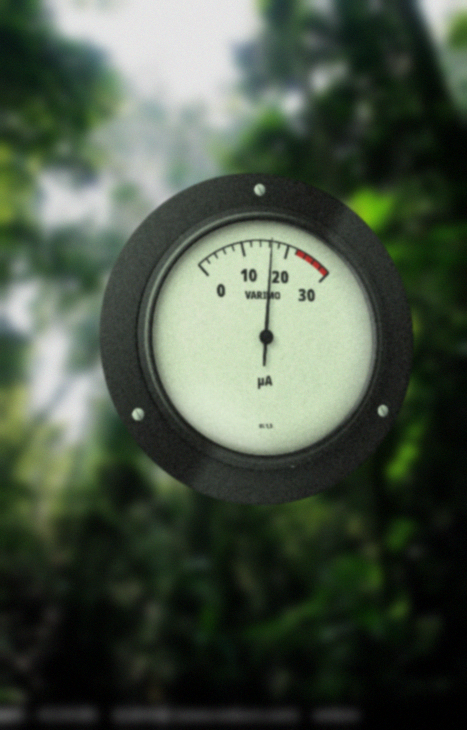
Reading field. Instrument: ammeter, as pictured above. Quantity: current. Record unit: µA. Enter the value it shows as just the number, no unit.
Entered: 16
